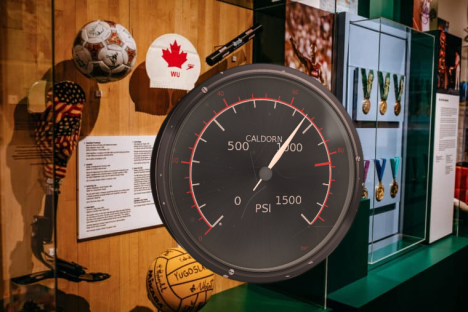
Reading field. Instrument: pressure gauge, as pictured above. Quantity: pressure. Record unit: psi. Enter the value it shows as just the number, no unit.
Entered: 950
